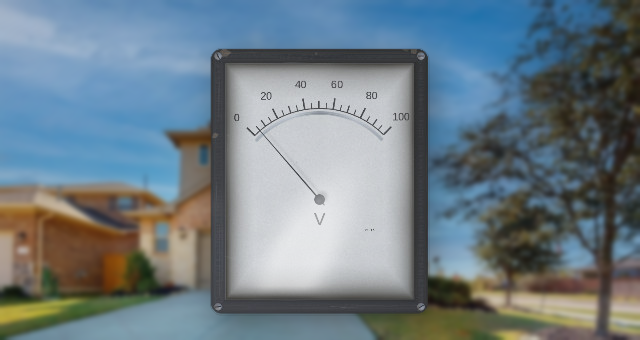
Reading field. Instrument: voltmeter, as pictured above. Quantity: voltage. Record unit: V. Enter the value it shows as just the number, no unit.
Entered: 5
